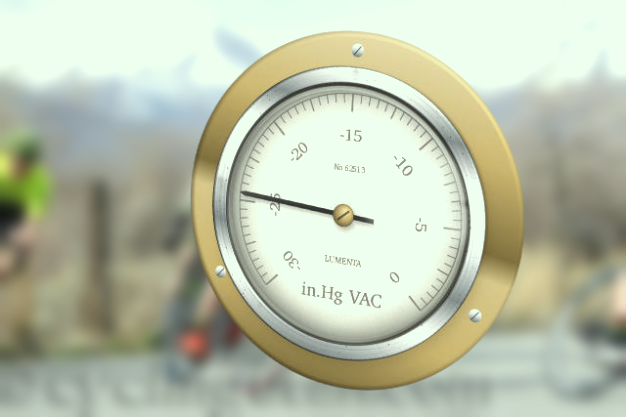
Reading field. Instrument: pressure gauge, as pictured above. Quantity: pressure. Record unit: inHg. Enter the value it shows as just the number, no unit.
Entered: -24.5
